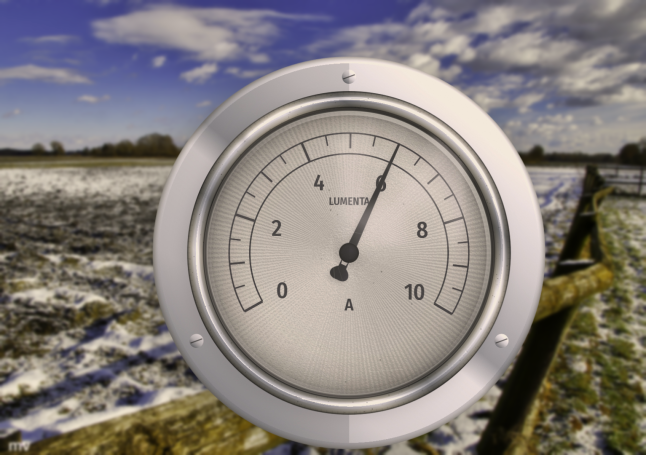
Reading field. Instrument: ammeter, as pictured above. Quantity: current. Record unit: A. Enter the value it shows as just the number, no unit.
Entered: 6
